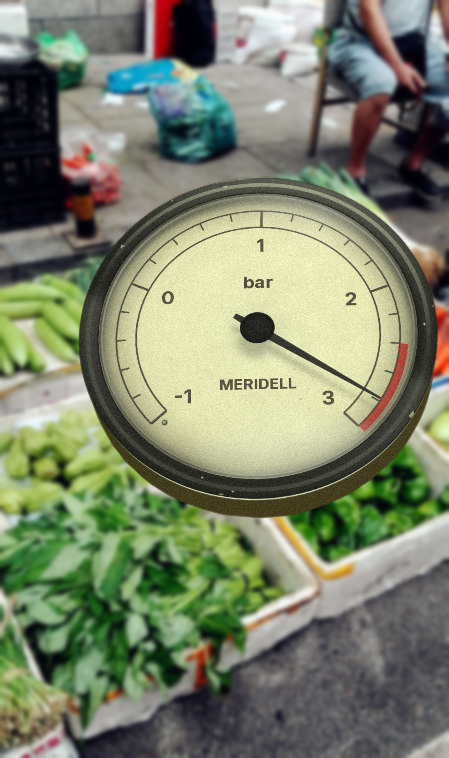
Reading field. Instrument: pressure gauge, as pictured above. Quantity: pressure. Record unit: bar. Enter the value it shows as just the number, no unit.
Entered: 2.8
